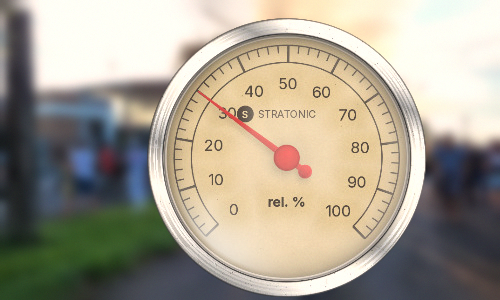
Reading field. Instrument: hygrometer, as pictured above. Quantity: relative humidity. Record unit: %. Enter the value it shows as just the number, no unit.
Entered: 30
